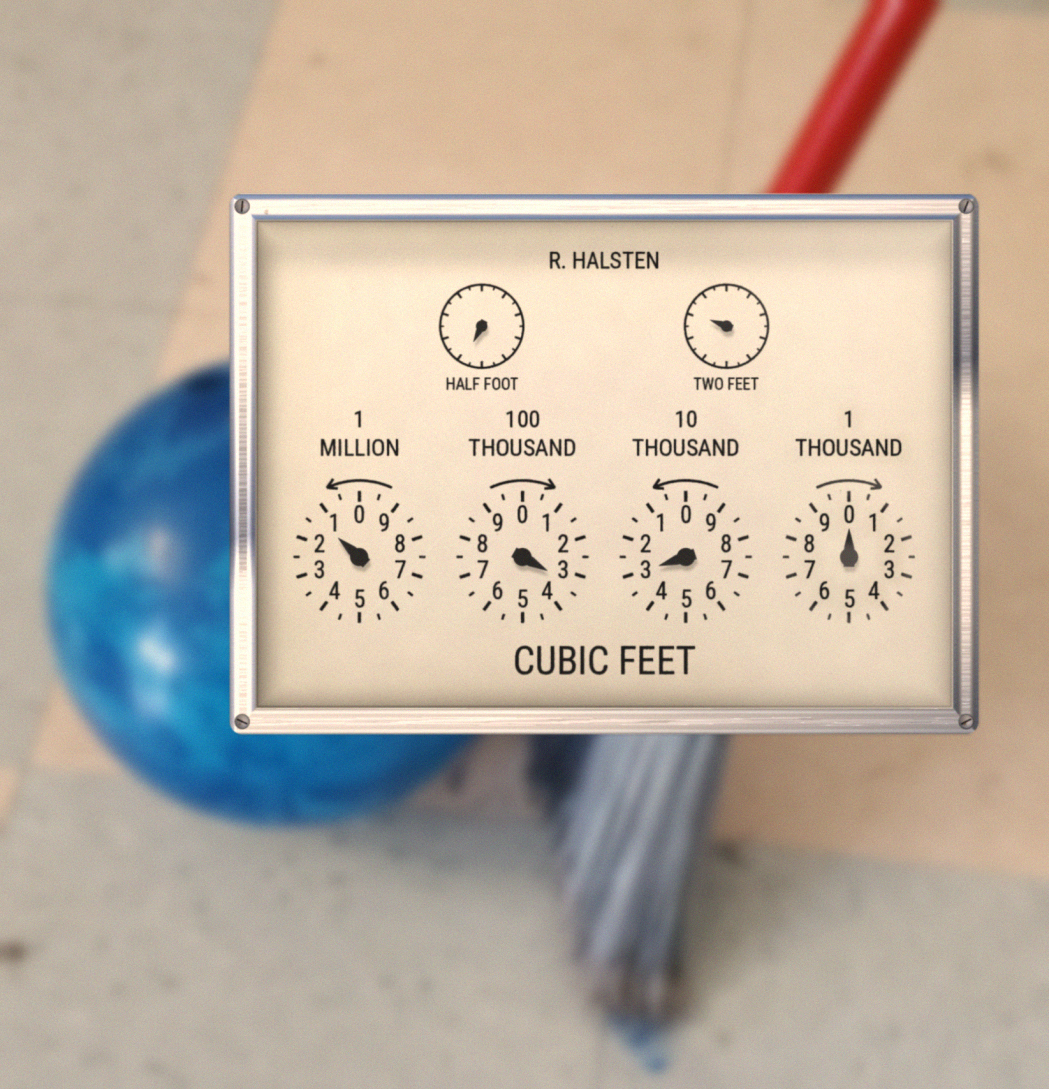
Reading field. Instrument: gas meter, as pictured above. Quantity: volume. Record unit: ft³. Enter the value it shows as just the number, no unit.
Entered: 133000
